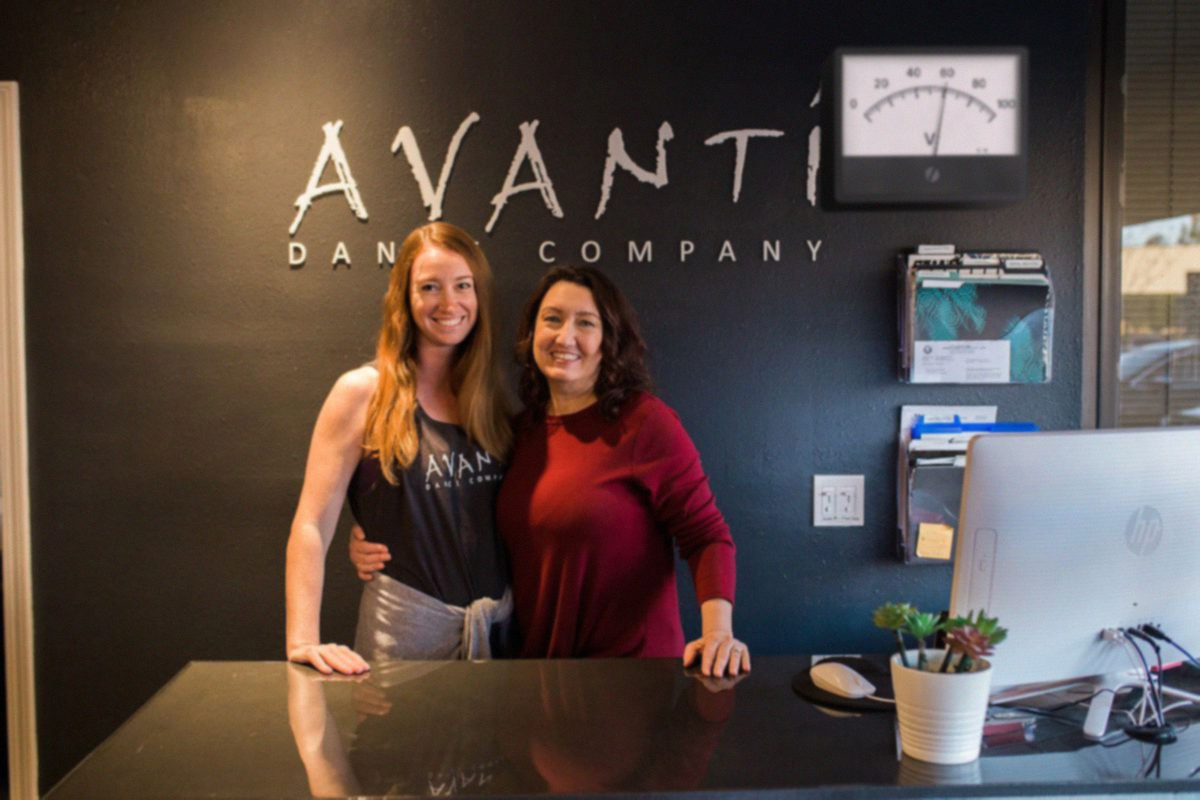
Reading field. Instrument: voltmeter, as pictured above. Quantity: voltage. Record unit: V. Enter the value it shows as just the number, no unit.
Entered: 60
